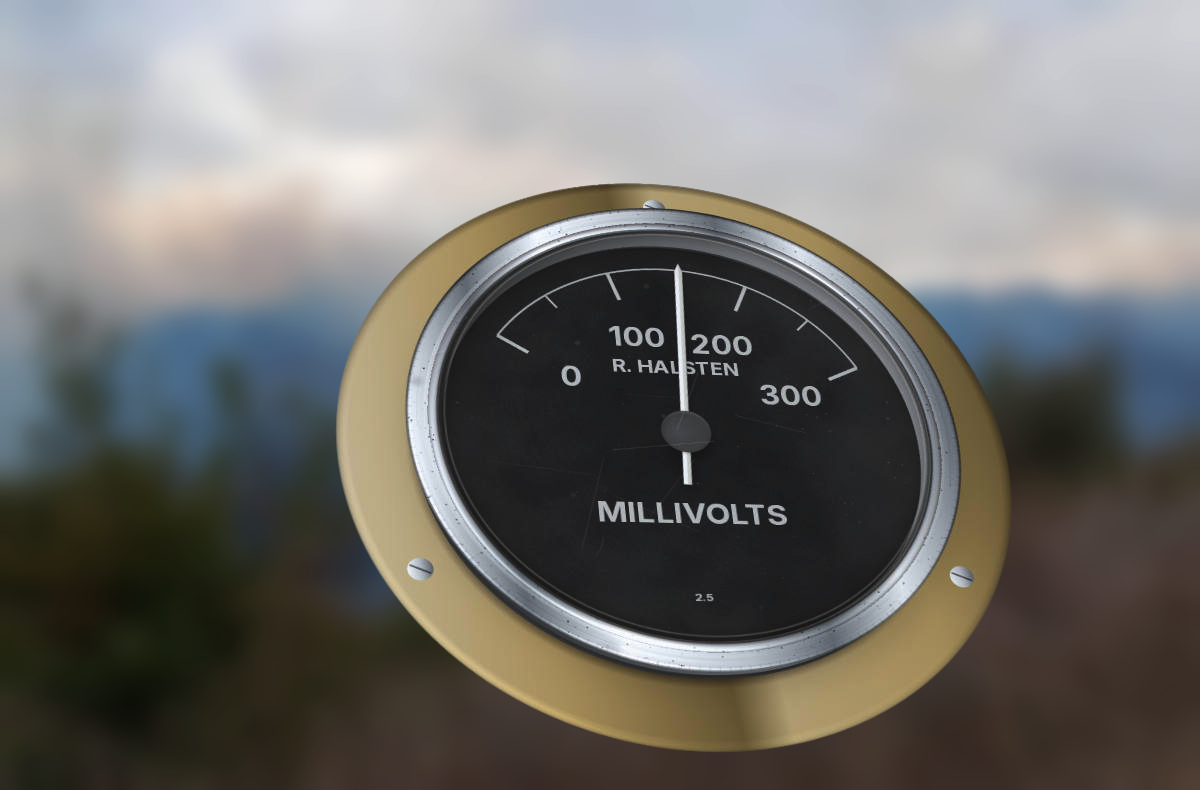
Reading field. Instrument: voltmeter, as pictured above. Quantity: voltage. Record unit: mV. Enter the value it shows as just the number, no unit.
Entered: 150
